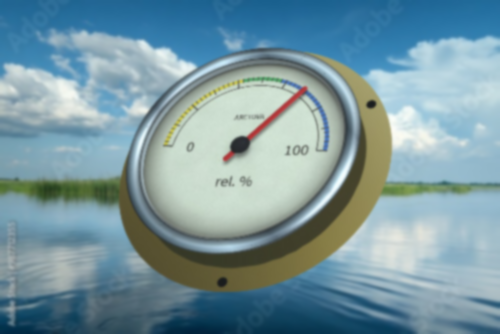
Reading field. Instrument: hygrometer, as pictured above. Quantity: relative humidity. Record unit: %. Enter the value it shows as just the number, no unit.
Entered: 70
